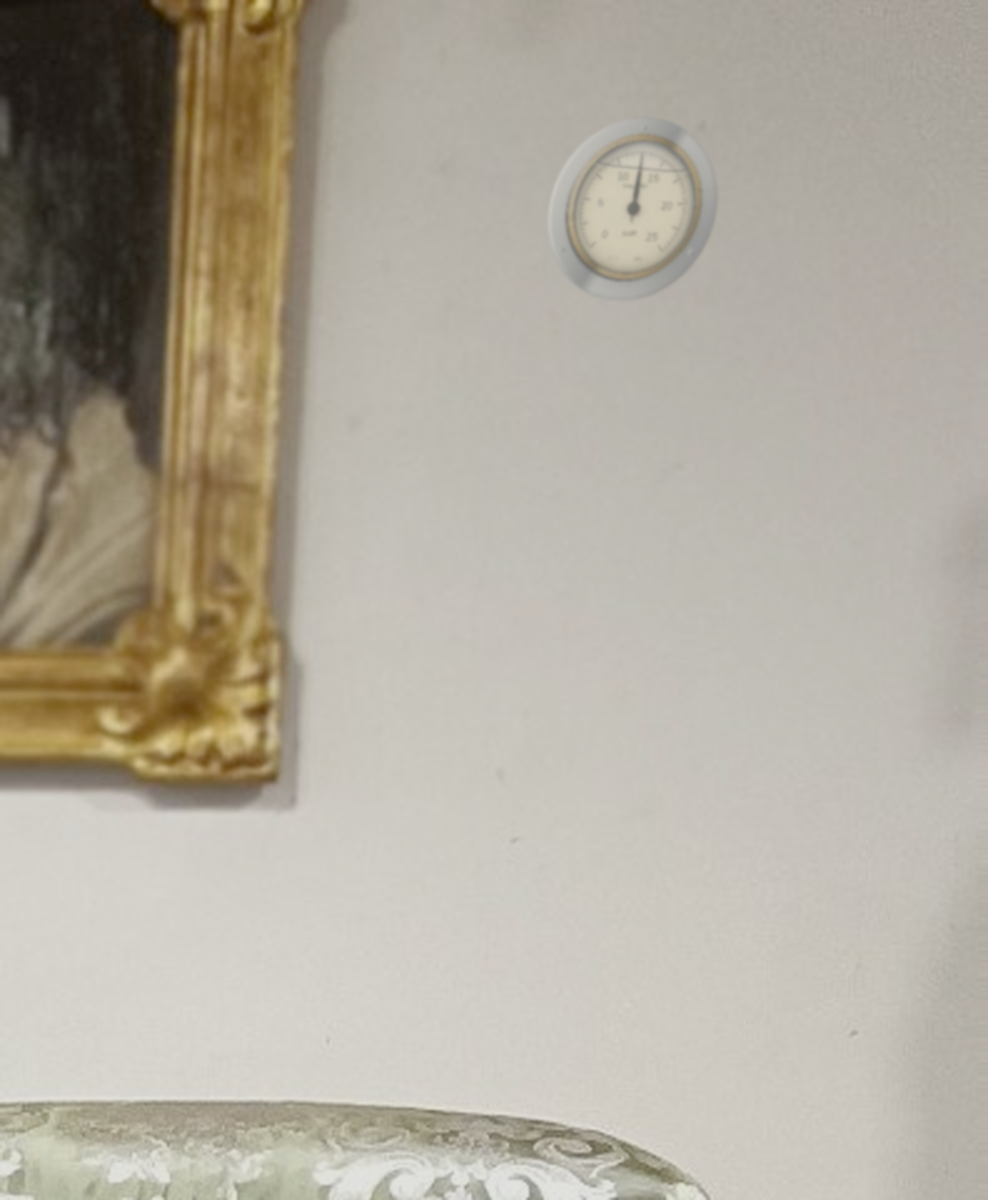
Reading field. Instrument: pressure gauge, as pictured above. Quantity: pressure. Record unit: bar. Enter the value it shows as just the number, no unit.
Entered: 12.5
